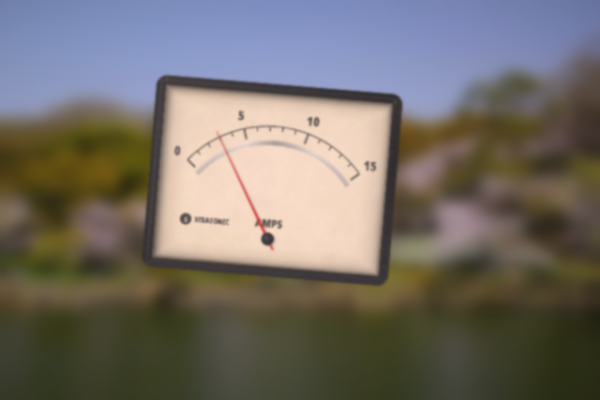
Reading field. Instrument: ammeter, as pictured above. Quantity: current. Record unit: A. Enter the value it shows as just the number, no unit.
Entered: 3
